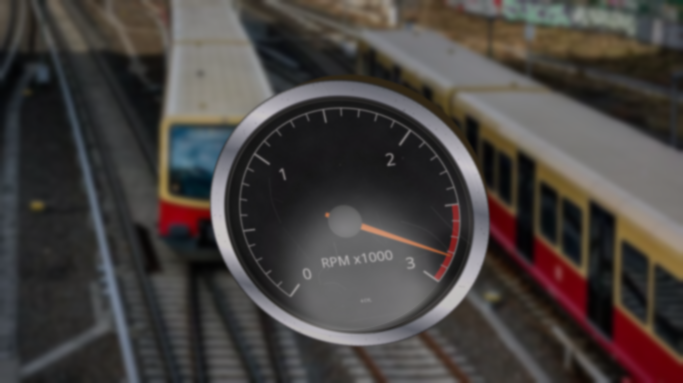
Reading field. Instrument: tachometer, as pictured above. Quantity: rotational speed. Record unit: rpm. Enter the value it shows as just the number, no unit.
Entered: 2800
